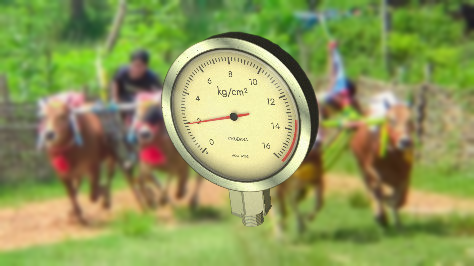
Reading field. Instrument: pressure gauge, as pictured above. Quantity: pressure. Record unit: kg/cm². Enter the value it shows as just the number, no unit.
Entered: 2
